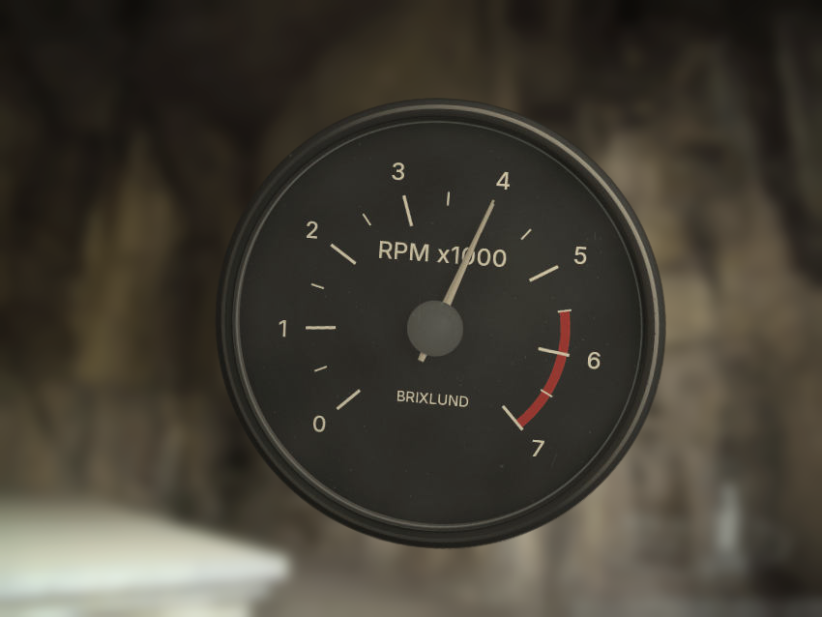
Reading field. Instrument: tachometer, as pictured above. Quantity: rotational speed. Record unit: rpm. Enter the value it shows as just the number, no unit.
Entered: 4000
